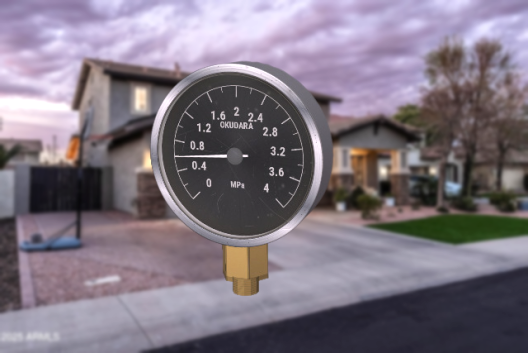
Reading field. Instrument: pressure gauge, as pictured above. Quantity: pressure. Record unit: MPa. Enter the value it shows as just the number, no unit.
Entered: 0.6
